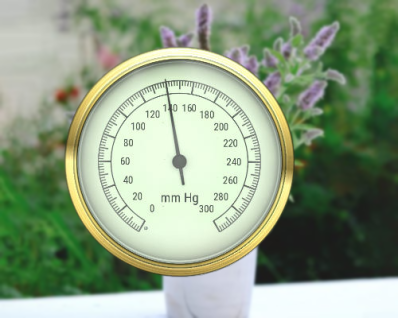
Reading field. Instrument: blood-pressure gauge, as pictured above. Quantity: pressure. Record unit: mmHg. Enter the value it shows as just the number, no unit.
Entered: 140
